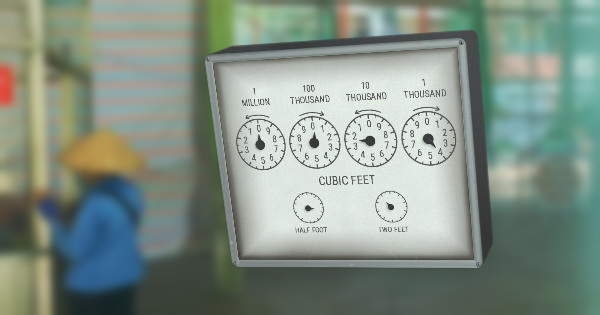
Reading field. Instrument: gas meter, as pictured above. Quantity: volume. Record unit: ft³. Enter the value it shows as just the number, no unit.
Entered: 2400
